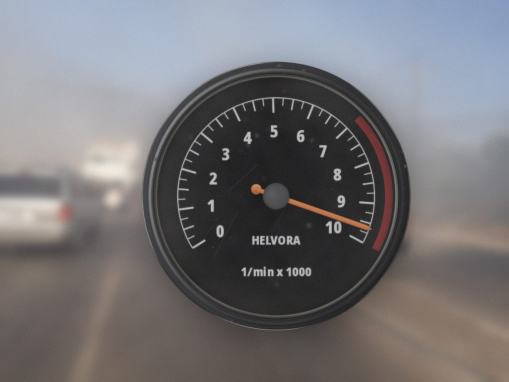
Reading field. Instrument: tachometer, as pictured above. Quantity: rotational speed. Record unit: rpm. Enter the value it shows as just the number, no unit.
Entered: 9625
